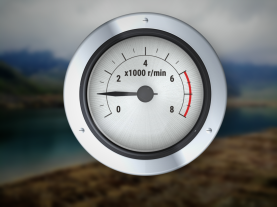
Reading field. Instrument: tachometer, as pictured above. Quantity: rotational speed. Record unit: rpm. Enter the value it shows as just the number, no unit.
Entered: 1000
